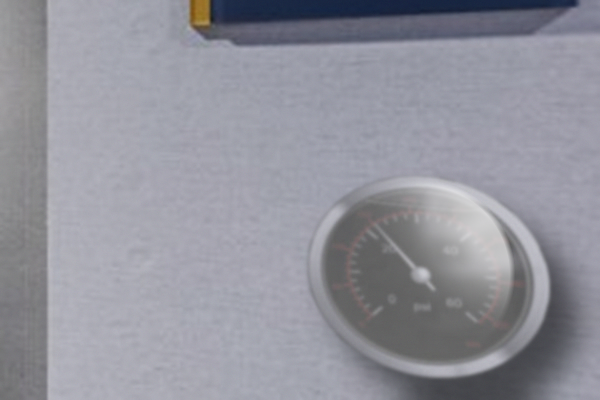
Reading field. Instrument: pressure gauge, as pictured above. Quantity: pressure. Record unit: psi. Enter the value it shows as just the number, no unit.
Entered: 22
